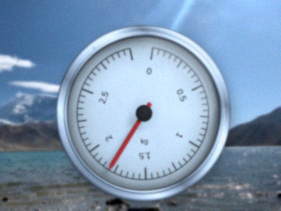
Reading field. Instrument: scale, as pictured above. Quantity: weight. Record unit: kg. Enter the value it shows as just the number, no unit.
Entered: 1.8
